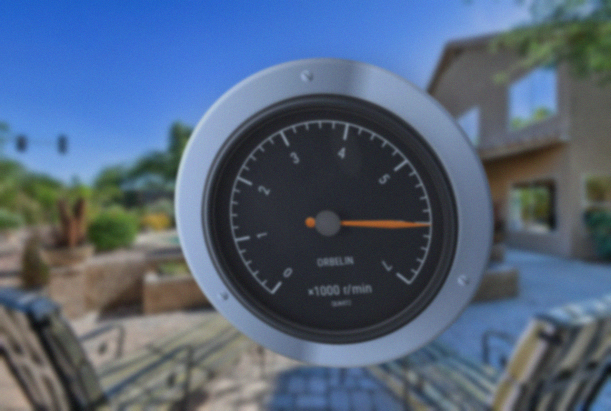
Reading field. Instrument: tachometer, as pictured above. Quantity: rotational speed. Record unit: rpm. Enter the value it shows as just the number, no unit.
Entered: 6000
